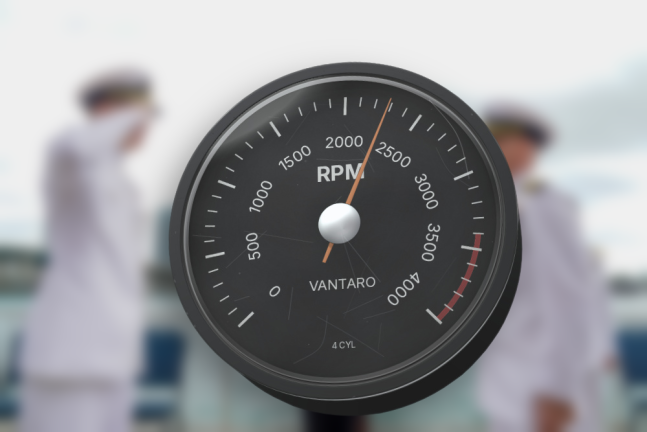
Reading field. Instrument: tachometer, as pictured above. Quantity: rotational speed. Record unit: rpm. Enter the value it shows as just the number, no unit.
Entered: 2300
